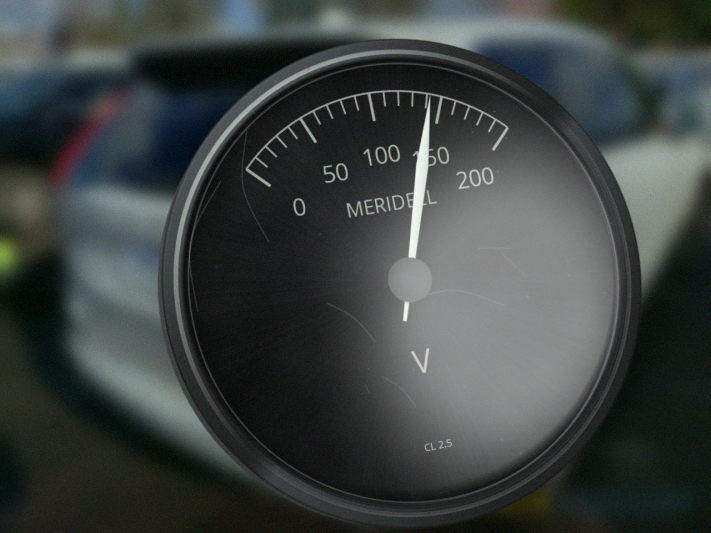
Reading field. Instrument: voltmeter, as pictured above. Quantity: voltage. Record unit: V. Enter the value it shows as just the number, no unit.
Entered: 140
